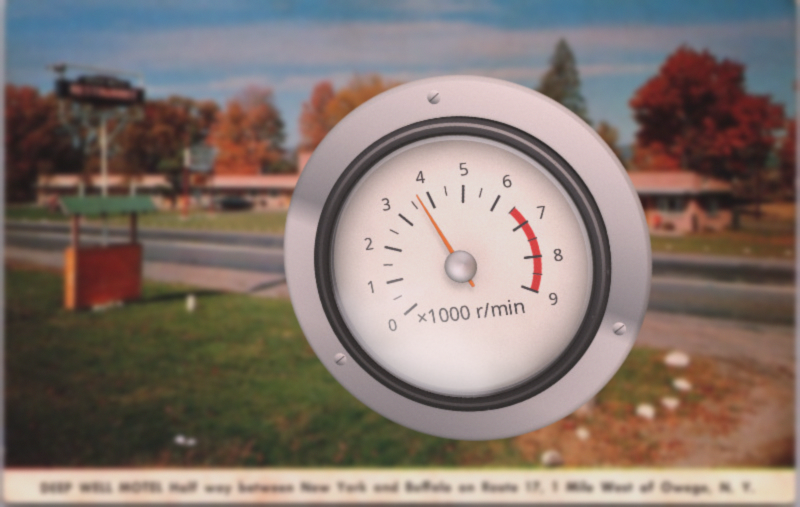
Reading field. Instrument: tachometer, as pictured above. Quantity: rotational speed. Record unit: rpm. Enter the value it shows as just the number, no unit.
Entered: 3750
